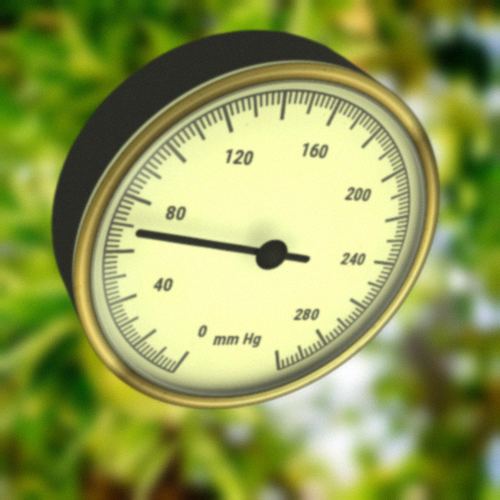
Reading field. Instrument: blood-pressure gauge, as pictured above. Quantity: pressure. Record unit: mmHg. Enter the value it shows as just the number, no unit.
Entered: 70
